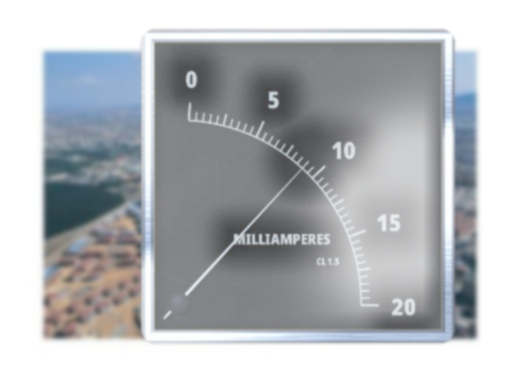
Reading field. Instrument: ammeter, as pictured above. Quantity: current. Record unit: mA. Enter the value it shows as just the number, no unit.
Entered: 9
